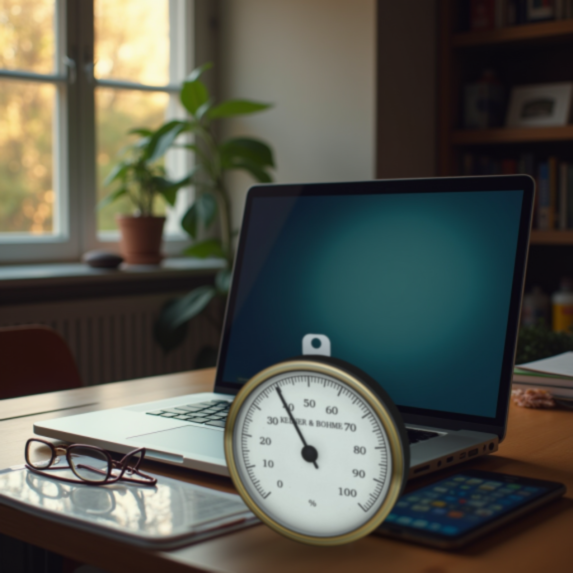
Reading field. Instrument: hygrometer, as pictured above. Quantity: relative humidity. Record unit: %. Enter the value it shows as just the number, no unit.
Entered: 40
